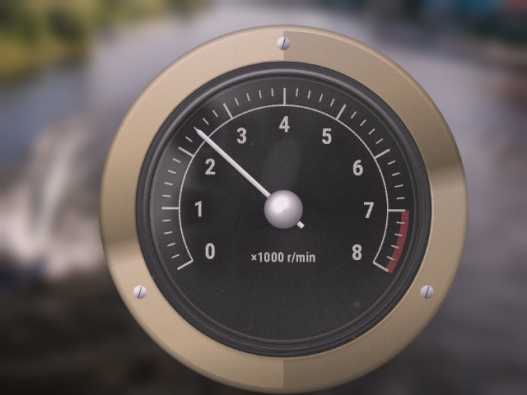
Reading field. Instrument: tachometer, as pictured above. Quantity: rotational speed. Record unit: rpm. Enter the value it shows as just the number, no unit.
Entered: 2400
